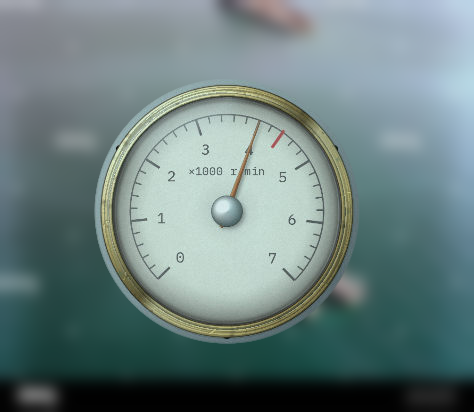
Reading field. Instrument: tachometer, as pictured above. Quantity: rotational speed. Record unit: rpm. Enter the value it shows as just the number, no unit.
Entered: 4000
